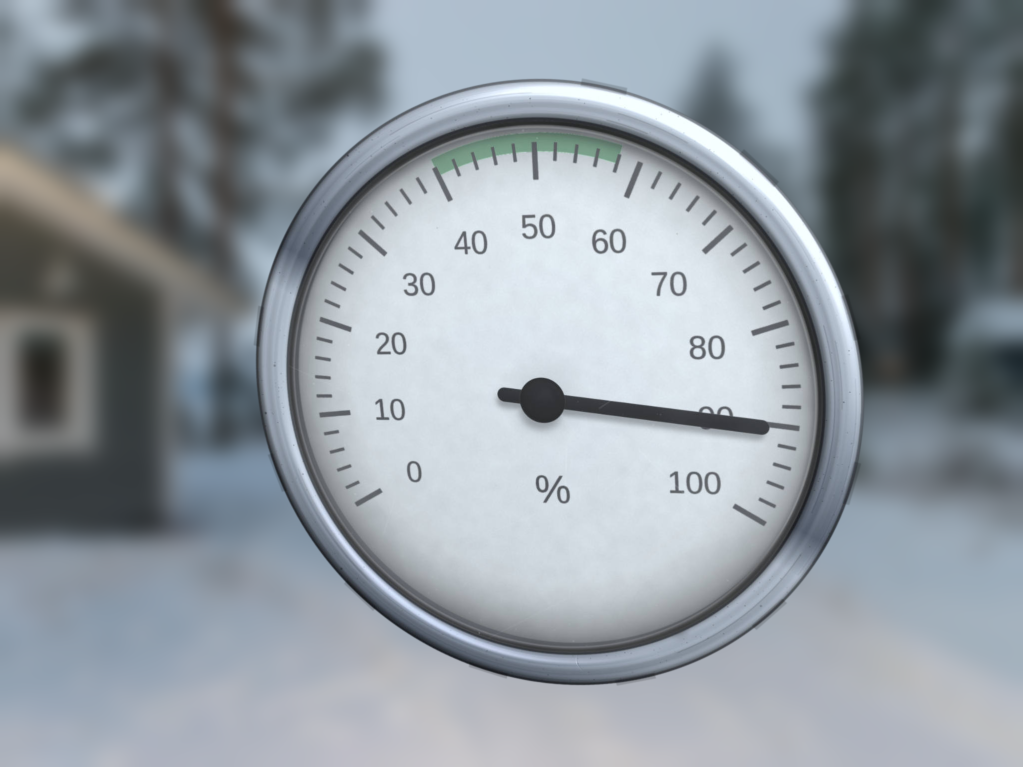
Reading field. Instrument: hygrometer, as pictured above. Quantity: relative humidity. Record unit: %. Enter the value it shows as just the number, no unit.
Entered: 90
